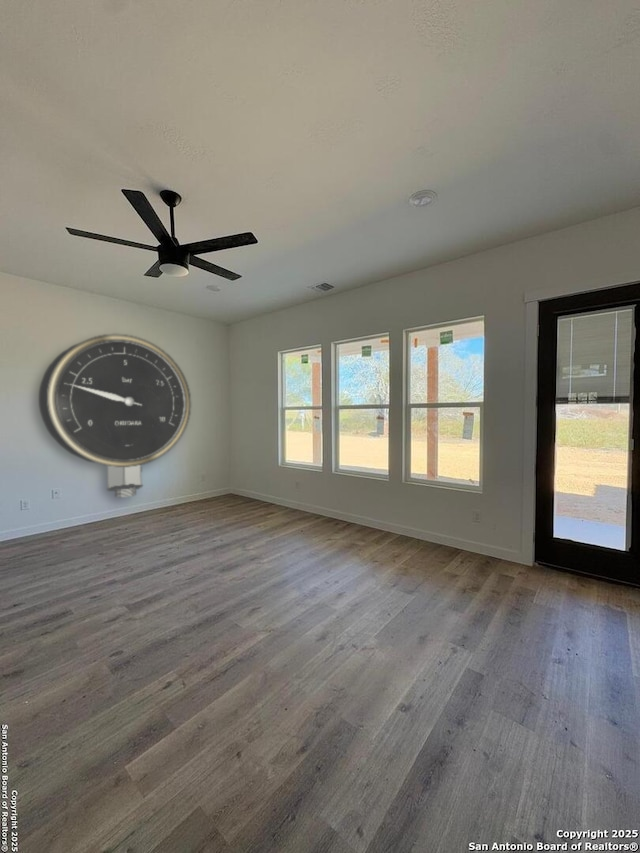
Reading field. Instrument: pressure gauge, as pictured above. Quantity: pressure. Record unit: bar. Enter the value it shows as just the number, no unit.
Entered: 2
